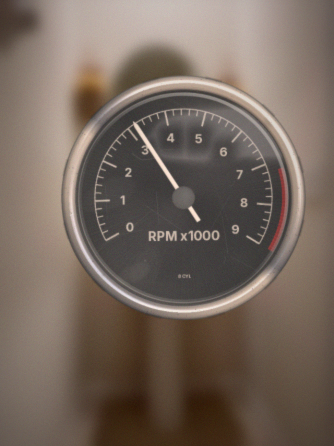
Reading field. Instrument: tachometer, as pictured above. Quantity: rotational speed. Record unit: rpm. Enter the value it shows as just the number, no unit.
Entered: 3200
